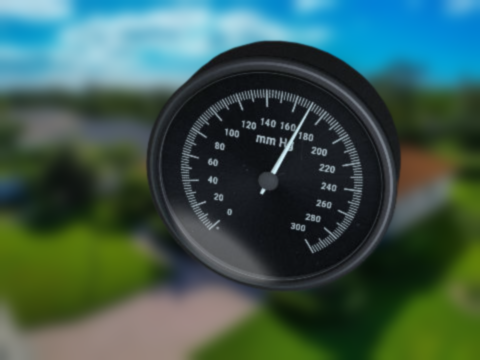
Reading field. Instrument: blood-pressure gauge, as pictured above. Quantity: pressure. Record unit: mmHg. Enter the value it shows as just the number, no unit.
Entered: 170
